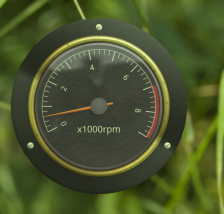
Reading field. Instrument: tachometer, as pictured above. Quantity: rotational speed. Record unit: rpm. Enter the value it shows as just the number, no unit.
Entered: 600
